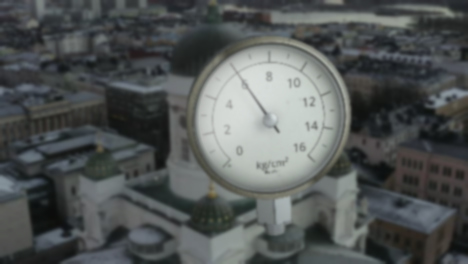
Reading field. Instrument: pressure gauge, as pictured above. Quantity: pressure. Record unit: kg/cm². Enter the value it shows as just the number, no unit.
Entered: 6
